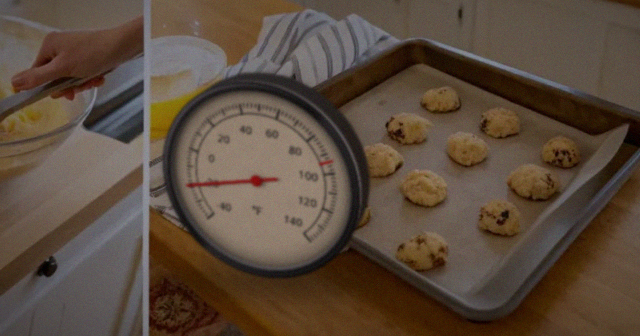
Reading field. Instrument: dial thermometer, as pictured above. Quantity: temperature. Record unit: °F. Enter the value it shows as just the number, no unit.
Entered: -20
